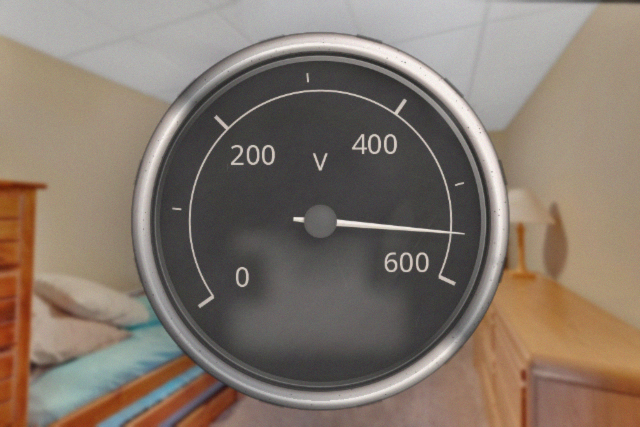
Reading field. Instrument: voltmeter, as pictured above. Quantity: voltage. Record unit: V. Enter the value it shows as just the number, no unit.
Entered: 550
